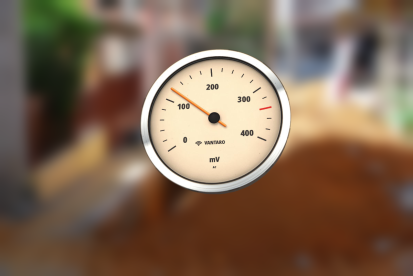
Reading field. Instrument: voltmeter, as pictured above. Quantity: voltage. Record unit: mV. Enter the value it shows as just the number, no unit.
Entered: 120
